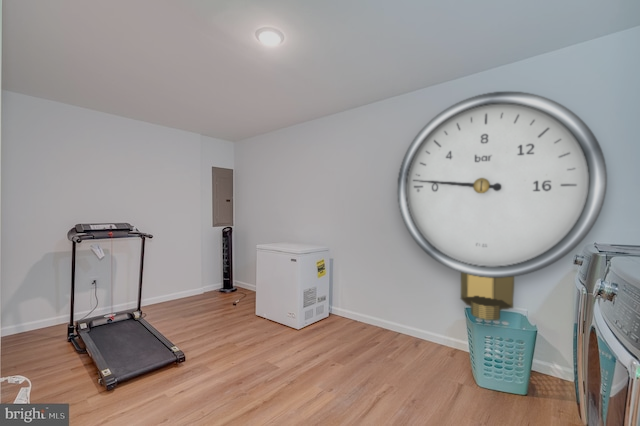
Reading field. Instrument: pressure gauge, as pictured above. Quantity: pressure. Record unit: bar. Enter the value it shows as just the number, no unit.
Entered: 0.5
